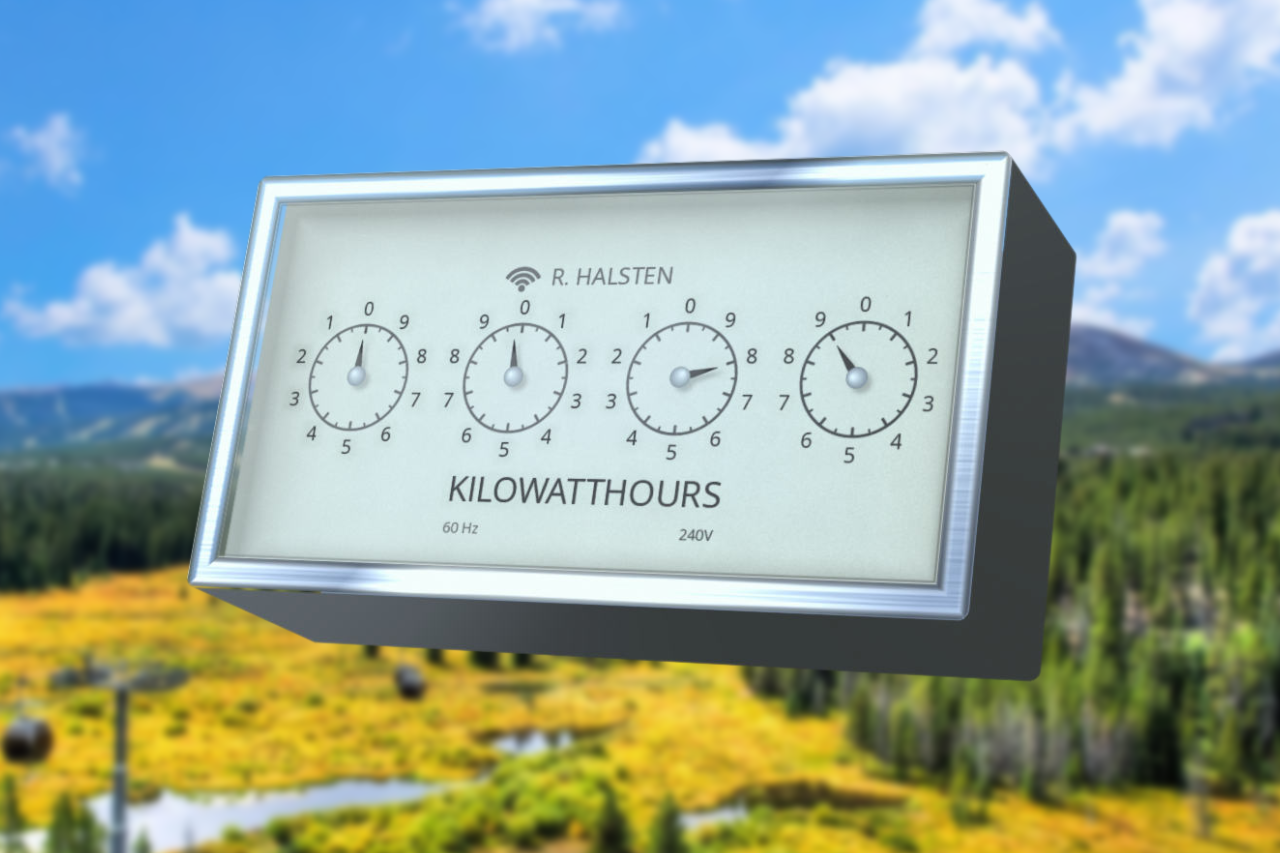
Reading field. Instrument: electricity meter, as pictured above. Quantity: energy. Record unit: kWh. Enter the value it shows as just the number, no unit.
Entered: 9979
